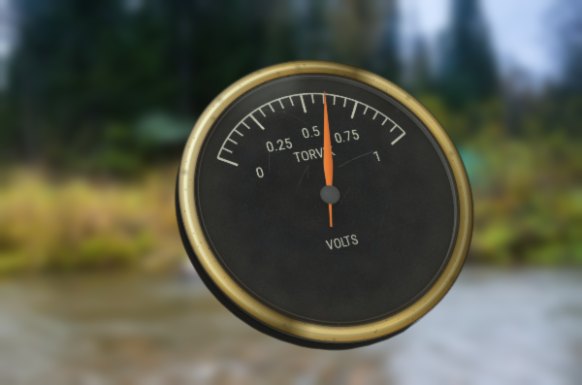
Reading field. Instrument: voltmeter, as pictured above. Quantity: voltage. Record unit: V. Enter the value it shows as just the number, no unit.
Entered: 0.6
